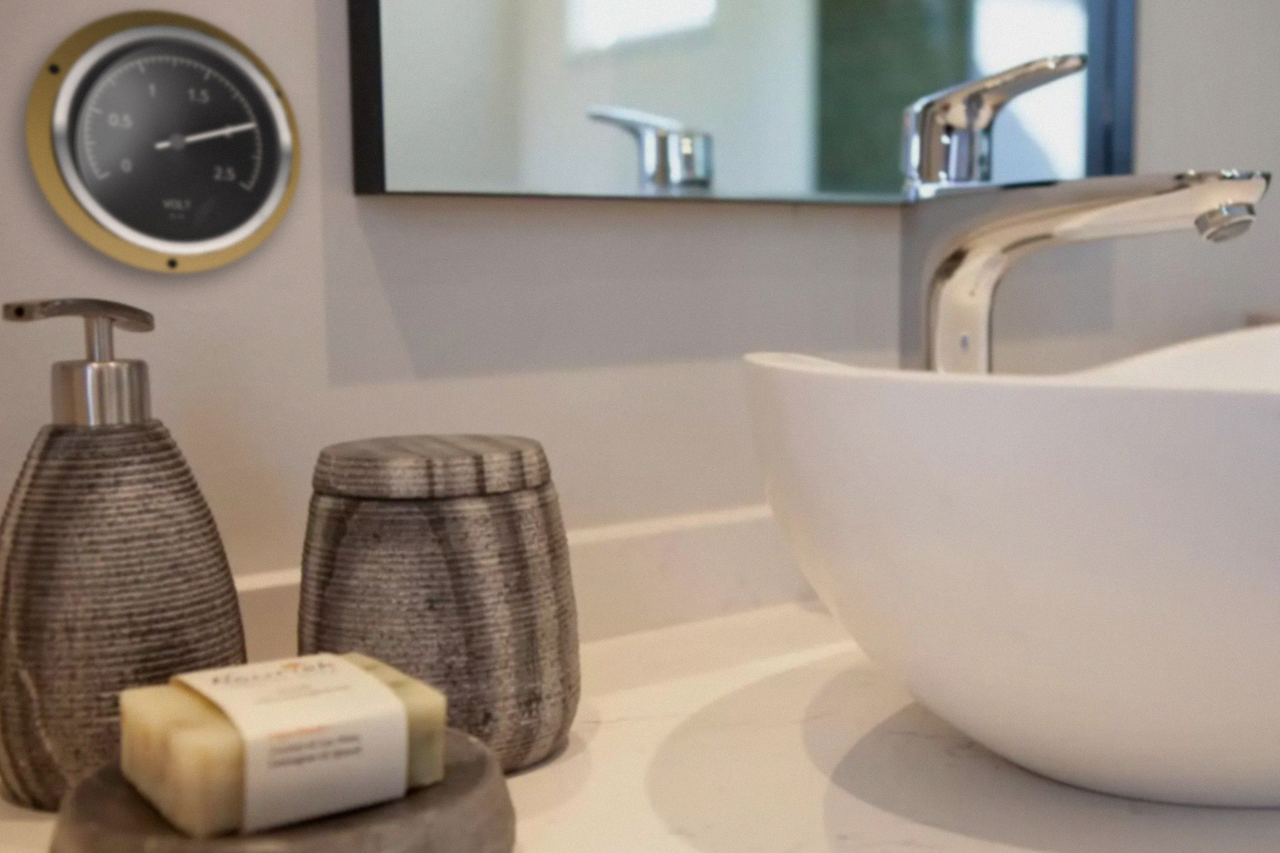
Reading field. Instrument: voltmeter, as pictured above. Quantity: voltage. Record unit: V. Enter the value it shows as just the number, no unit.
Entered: 2
